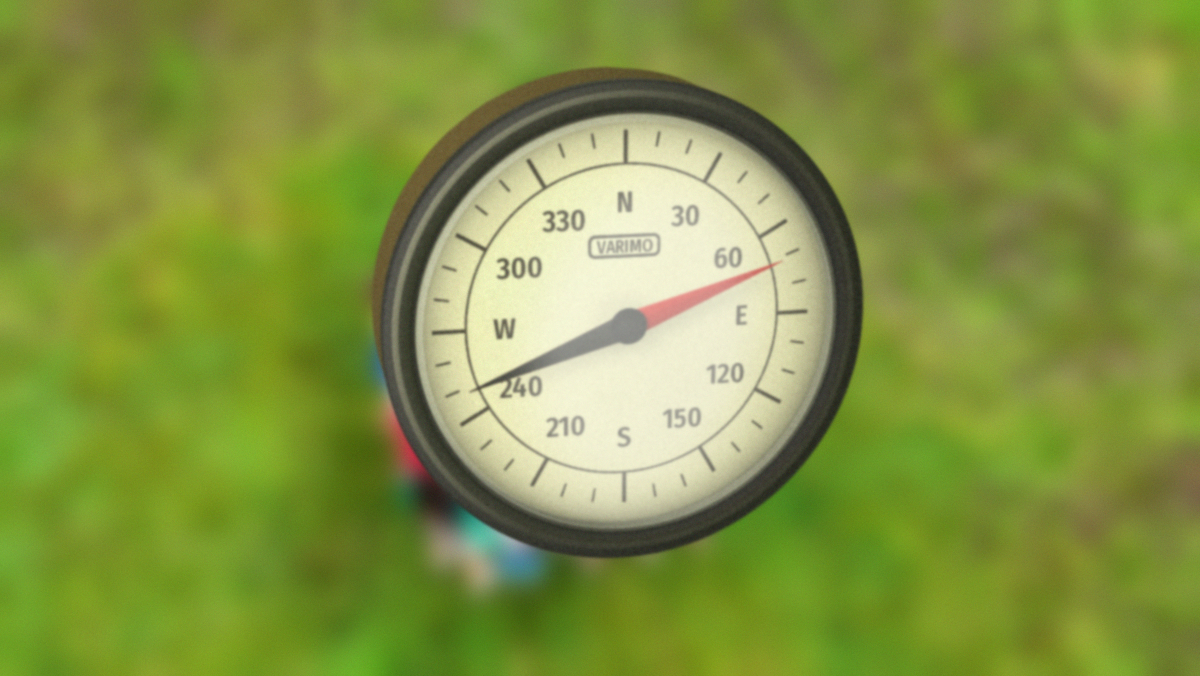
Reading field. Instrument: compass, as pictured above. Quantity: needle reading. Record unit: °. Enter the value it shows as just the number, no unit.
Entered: 70
